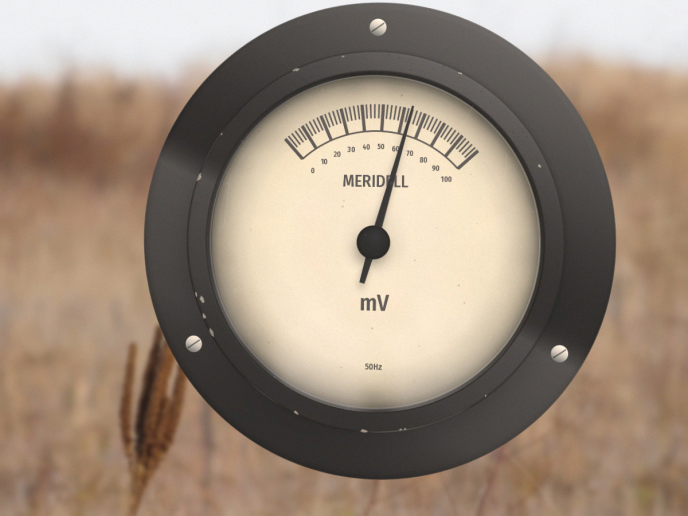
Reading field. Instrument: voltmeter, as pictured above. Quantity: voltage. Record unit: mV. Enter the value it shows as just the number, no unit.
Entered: 64
